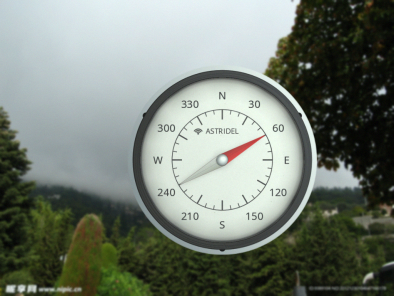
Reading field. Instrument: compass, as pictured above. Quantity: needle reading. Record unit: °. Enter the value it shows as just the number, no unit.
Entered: 60
